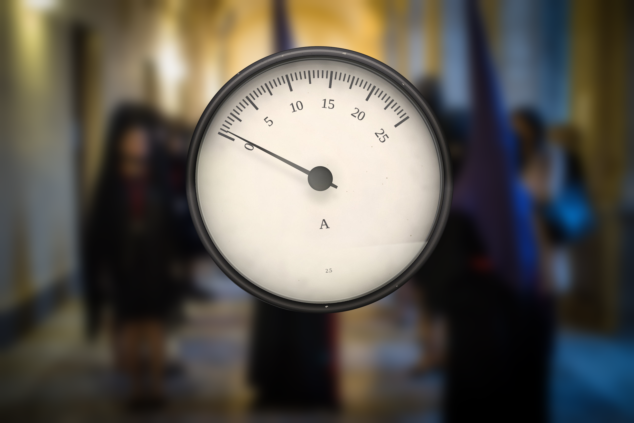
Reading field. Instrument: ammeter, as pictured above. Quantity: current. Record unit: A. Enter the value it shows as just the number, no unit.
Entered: 0.5
